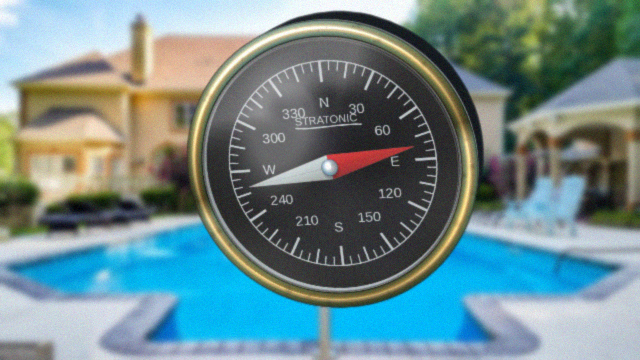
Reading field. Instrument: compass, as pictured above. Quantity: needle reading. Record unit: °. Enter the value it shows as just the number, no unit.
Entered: 80
